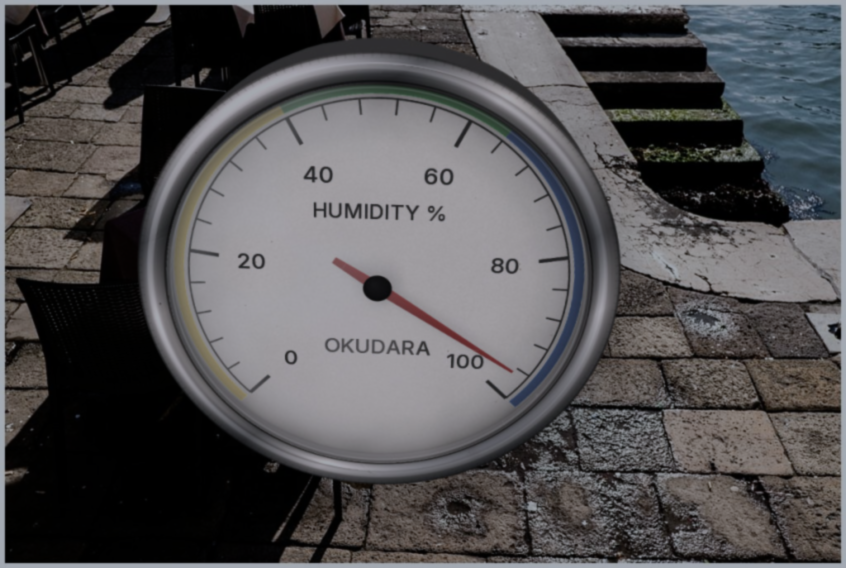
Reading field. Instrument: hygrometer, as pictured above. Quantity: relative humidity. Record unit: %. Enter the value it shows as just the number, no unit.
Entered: 96
